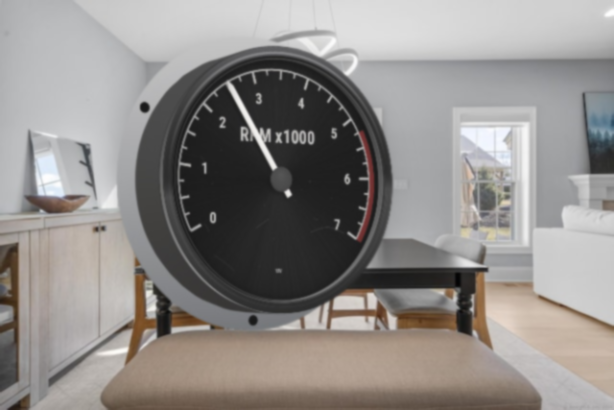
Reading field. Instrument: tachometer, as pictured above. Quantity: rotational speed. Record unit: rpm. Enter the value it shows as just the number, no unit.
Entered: 2500
